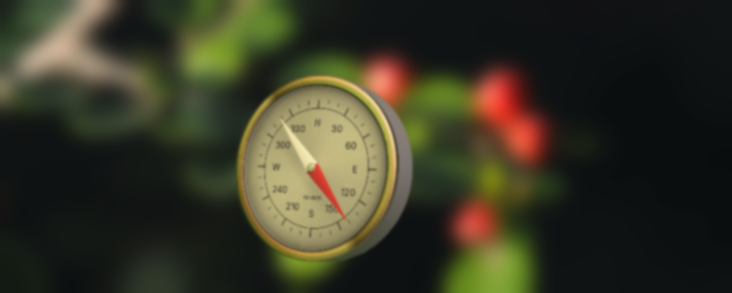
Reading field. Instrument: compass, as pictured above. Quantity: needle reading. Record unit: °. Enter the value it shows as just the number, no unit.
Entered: 140
